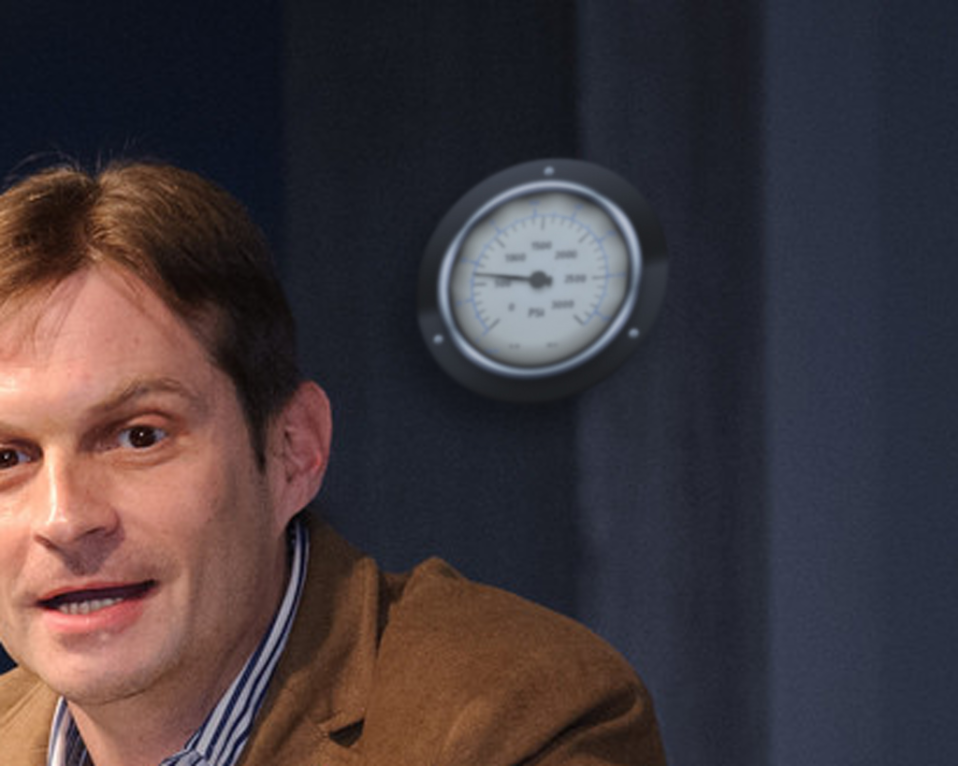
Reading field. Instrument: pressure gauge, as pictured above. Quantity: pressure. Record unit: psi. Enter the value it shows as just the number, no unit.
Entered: 600
